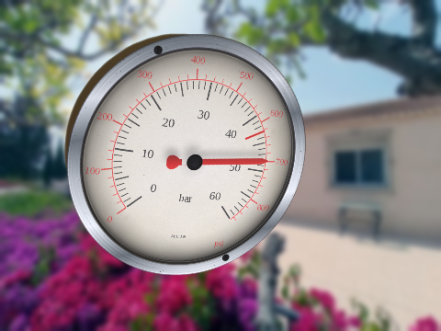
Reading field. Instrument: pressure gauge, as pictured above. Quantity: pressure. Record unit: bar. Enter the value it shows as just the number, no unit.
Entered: 48
